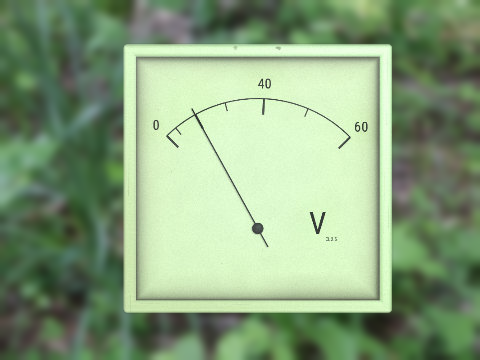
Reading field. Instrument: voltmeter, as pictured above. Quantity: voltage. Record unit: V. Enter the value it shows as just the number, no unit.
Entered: 20
